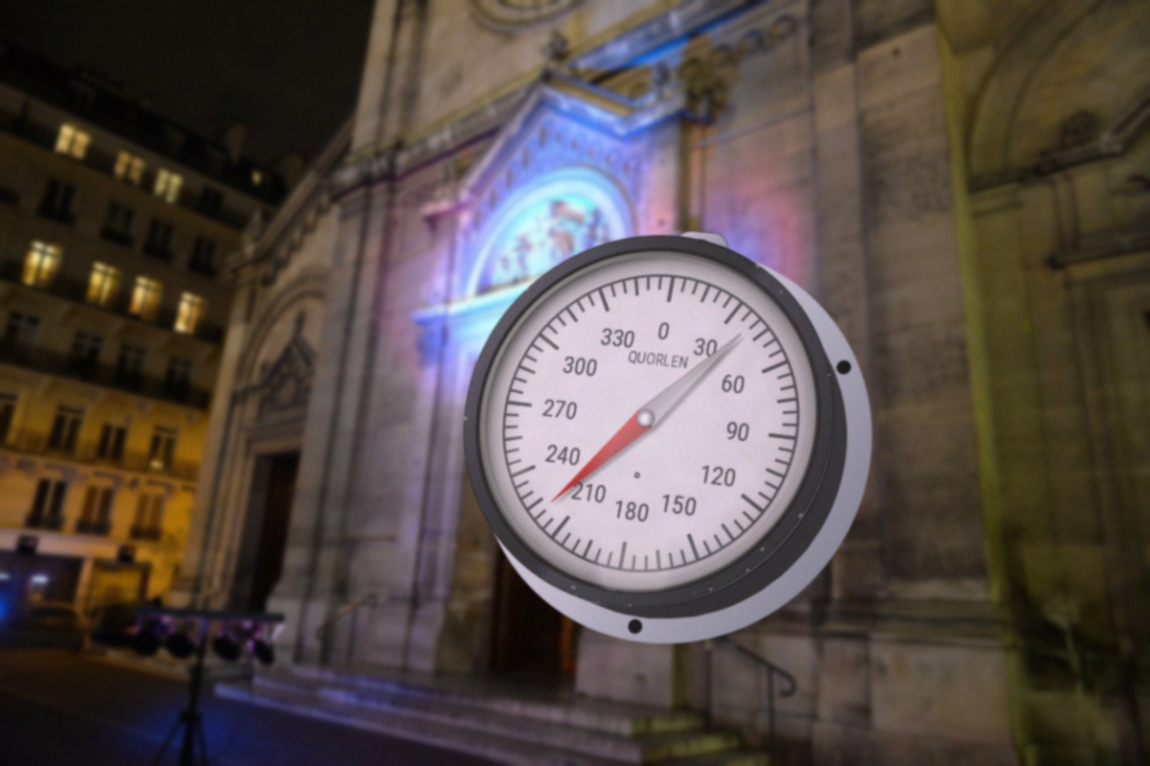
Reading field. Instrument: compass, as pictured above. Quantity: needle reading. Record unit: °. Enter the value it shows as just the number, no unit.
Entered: 220
